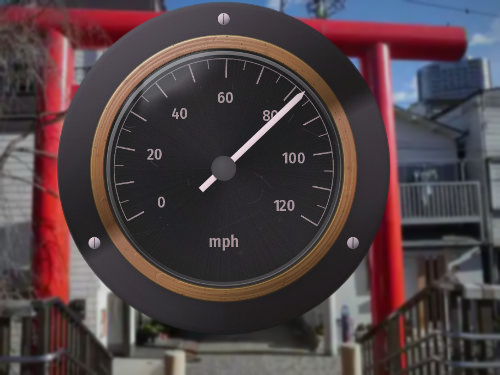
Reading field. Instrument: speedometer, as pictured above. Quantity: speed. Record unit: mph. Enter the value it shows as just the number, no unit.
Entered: 82.5
